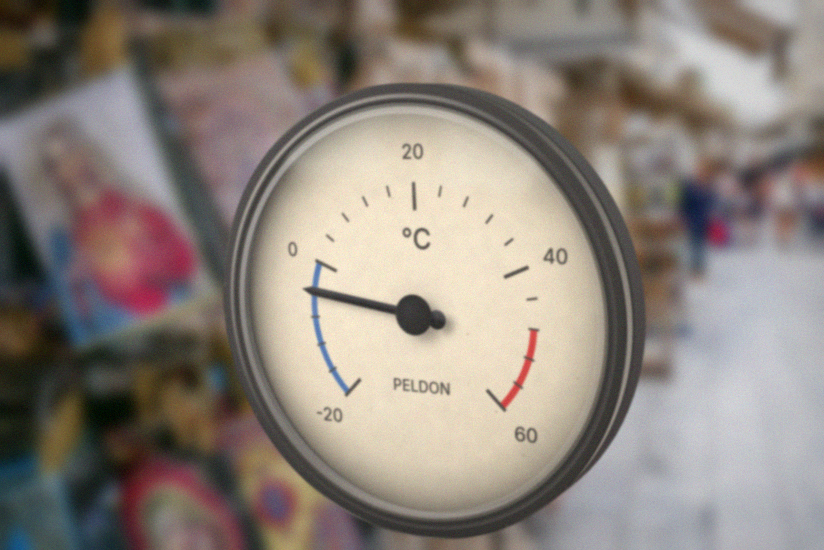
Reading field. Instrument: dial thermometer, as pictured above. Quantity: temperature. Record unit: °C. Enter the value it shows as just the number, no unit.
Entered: -4
